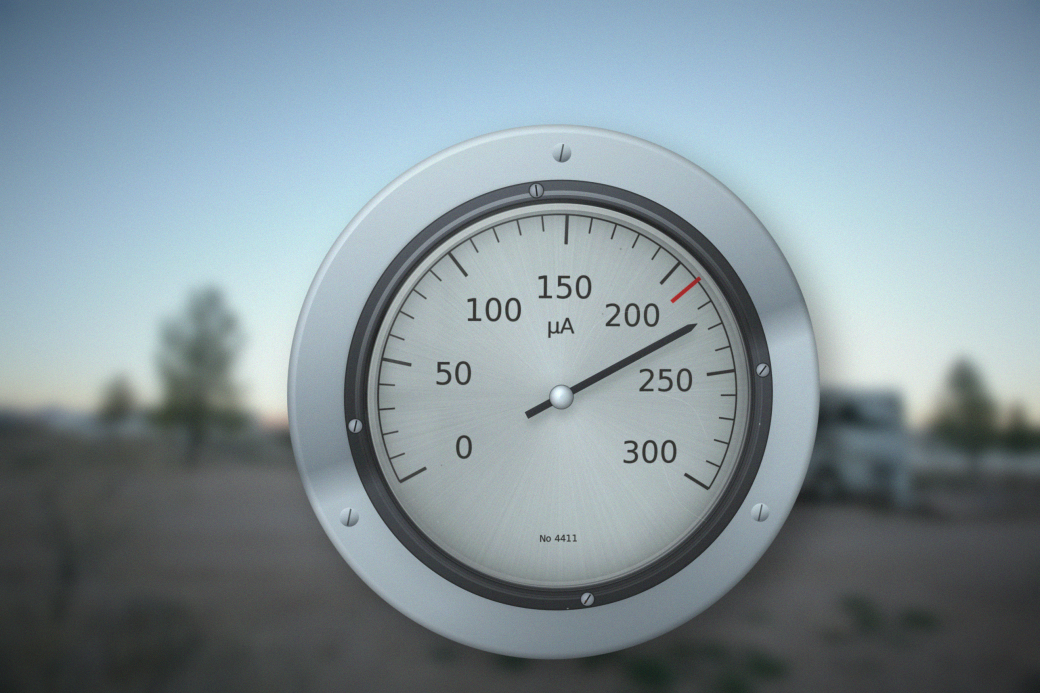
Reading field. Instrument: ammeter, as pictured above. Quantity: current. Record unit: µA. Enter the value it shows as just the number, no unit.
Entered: 225
